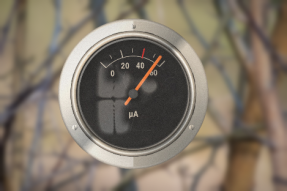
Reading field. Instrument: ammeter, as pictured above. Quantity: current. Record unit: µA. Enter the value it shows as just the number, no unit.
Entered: 55
